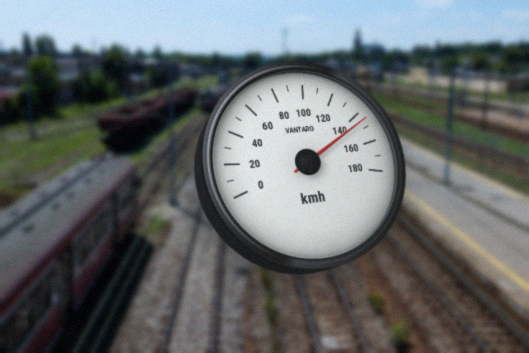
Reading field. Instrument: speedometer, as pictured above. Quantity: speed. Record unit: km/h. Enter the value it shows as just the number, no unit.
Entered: 145
